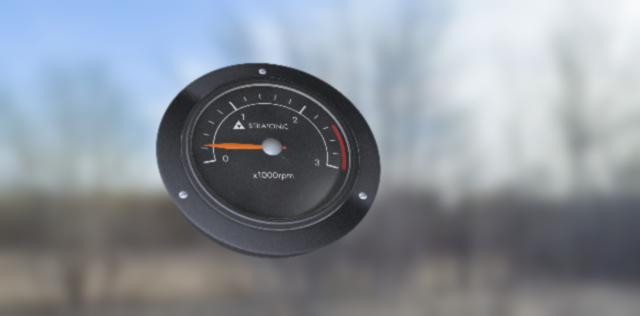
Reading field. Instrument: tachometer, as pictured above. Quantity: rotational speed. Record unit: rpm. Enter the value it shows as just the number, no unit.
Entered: 200
